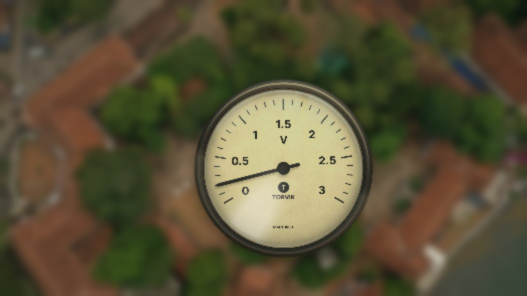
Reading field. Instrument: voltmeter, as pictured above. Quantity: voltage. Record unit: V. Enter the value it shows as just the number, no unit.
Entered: 0.2
